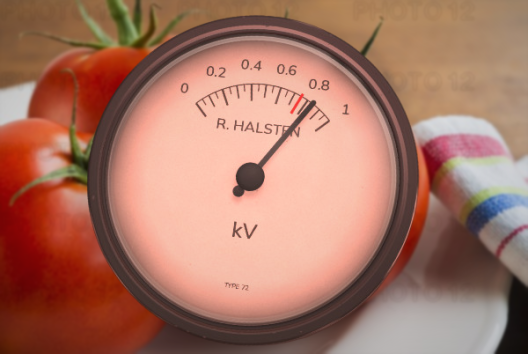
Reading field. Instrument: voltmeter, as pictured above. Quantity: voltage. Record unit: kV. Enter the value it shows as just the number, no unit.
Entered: 0.85
